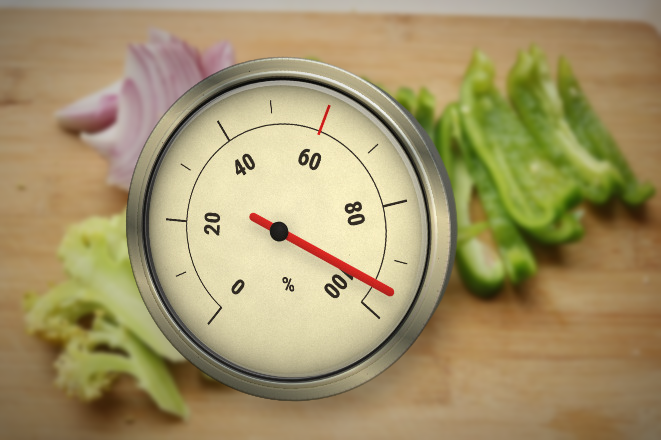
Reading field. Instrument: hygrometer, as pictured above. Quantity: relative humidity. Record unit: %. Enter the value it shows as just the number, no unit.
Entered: 95
